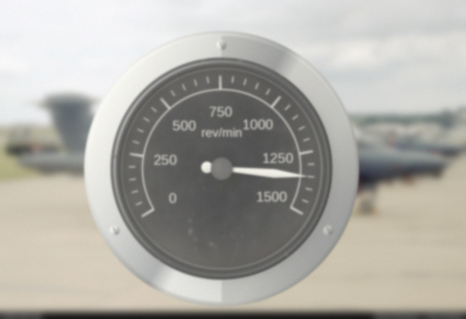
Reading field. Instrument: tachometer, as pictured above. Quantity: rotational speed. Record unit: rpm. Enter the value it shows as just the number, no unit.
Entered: 1350
